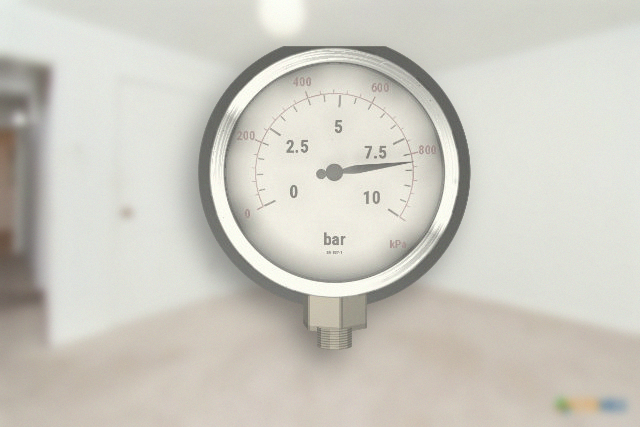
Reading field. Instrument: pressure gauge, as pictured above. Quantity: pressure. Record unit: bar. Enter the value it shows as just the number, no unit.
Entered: 8.25
